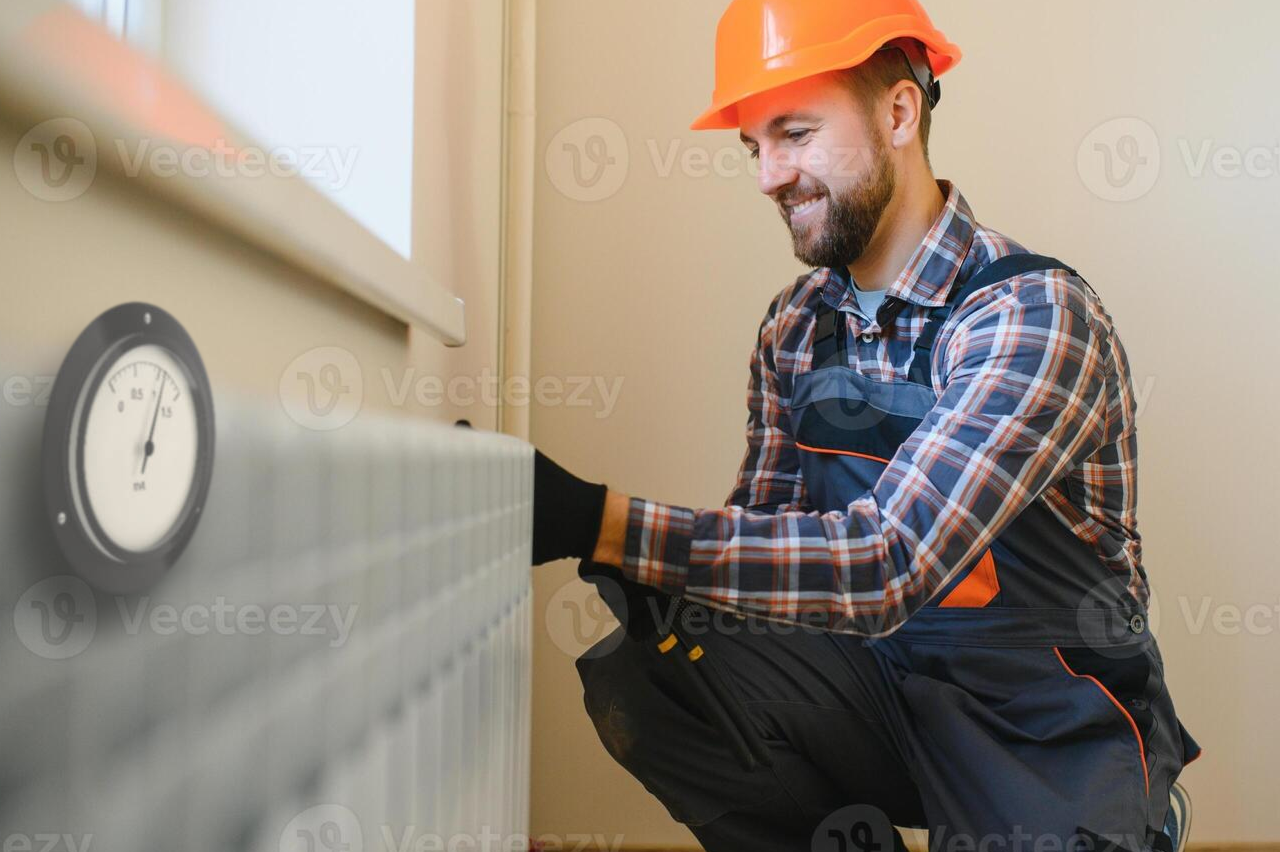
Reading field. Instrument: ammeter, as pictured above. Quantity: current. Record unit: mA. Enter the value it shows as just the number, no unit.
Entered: 1
